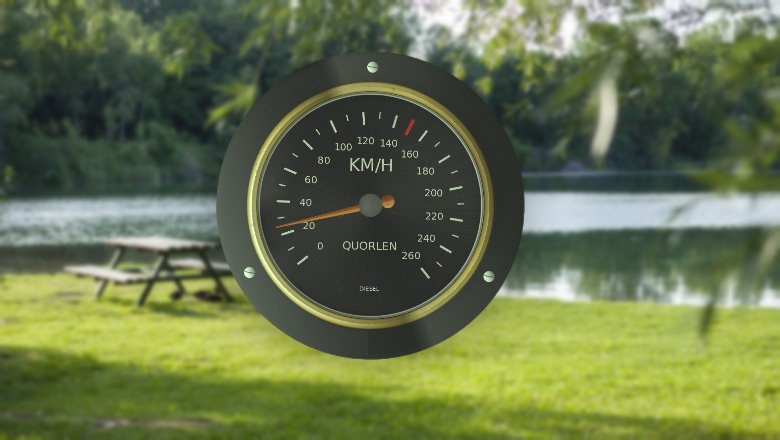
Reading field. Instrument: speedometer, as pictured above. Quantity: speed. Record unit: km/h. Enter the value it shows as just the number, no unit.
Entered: 25
